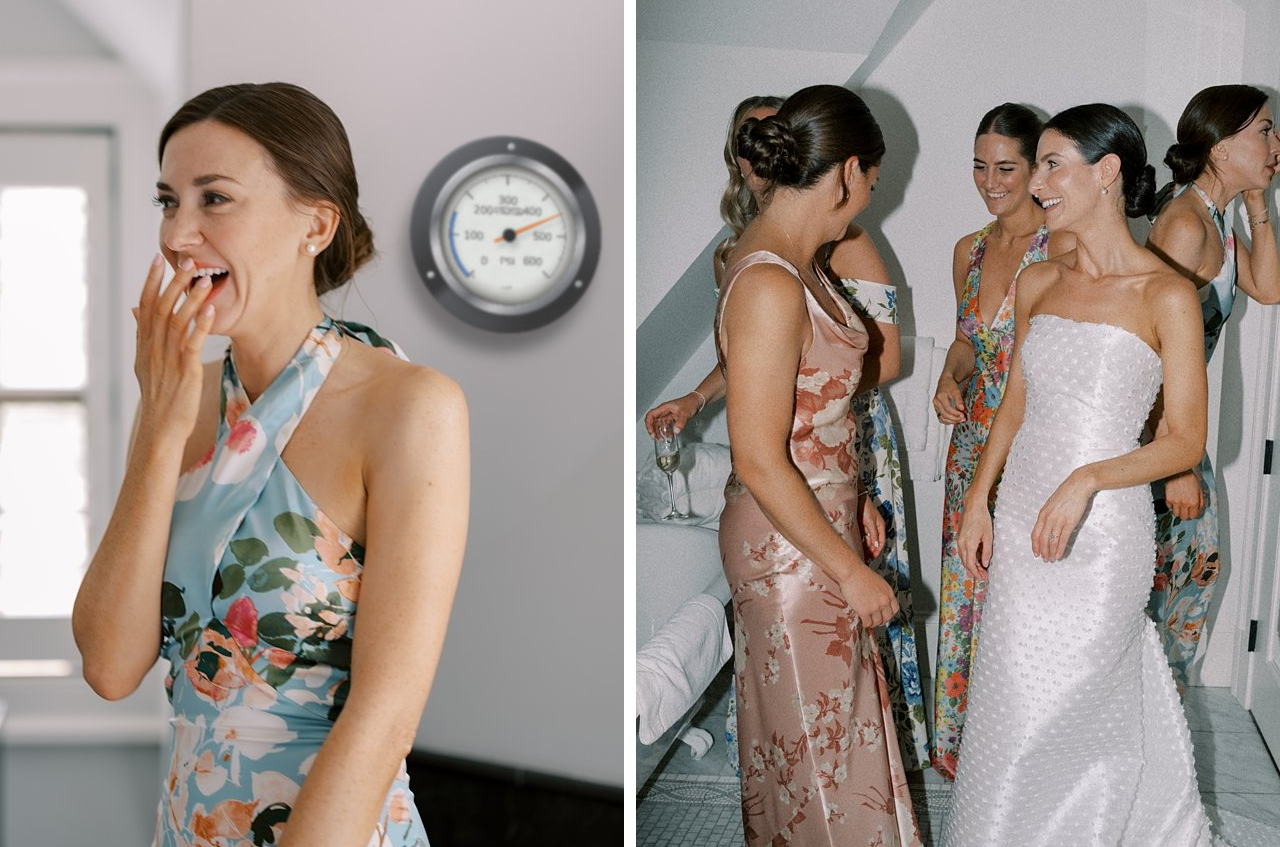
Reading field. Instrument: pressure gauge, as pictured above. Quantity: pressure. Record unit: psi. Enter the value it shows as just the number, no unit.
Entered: 450
